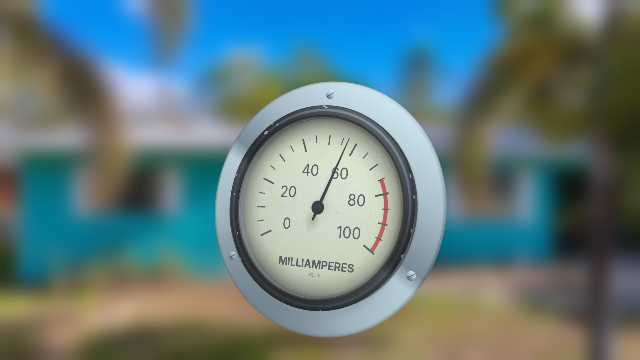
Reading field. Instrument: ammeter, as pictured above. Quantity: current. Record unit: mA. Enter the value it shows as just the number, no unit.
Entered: 57.5
